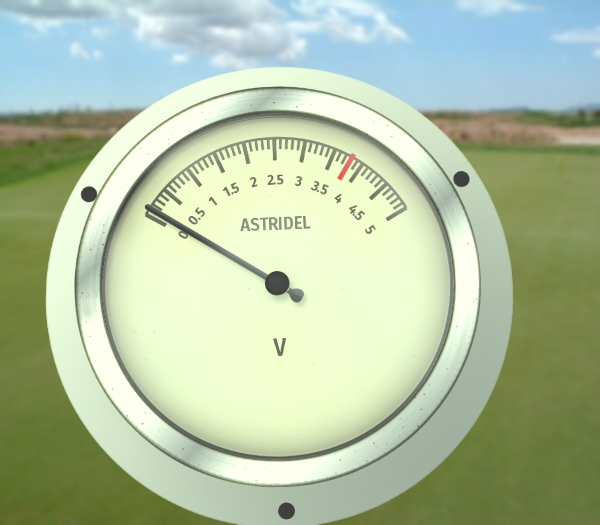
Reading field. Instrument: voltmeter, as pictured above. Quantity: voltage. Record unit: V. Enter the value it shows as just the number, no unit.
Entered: 0.1
